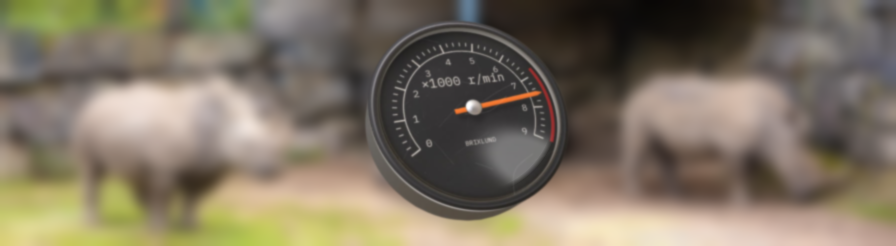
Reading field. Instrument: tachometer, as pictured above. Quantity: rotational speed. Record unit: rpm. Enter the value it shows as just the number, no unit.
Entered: 7600
